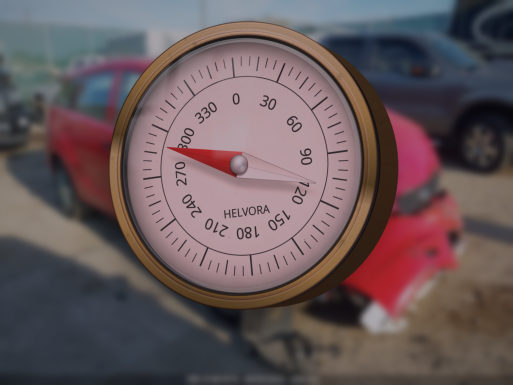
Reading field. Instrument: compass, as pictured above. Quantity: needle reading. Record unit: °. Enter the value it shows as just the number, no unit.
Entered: 290
